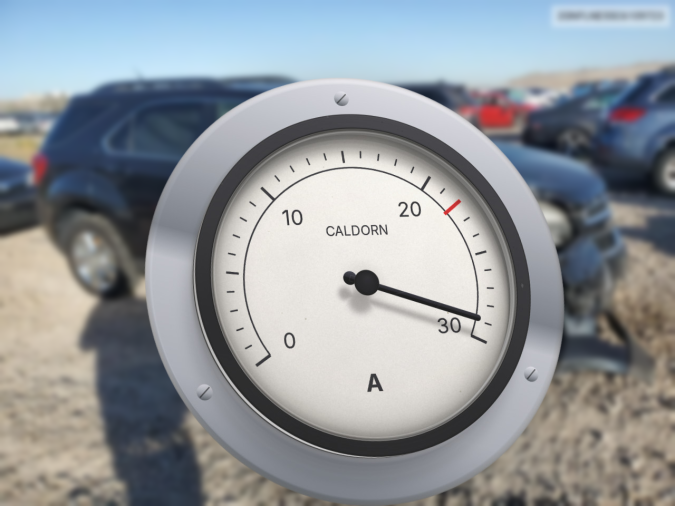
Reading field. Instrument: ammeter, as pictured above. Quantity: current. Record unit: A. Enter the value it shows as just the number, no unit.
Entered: 29
